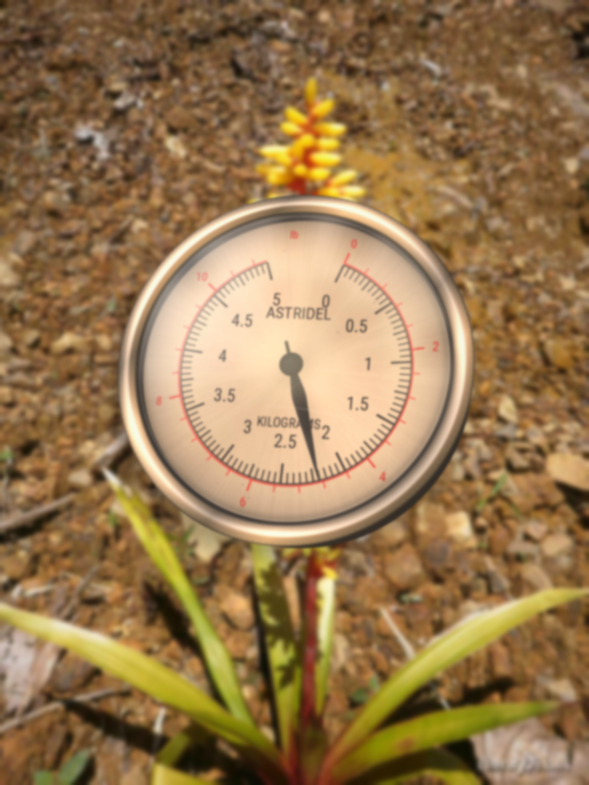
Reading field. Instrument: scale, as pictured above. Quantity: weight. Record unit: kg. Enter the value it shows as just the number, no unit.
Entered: 2.2
